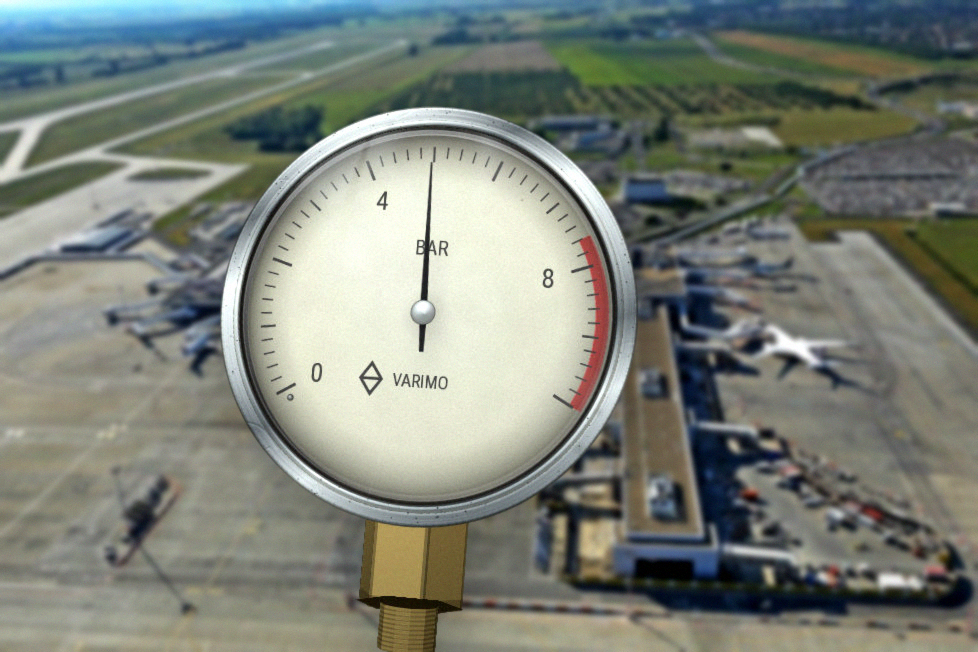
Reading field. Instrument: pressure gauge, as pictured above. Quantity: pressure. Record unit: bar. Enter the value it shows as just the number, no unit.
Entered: 5
